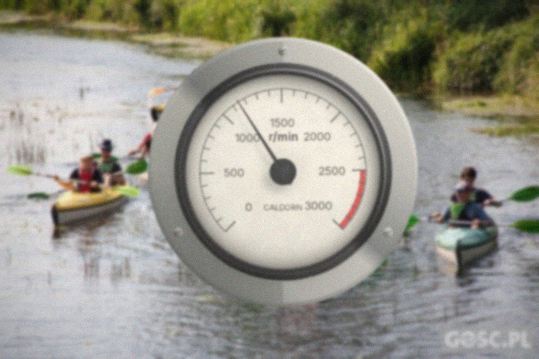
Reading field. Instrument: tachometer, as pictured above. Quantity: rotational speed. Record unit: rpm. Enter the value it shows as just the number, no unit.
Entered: 1150
